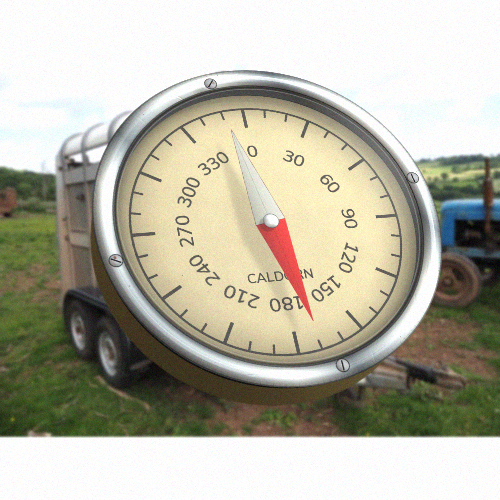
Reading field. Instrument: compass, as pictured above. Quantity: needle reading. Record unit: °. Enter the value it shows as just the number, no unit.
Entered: 170
